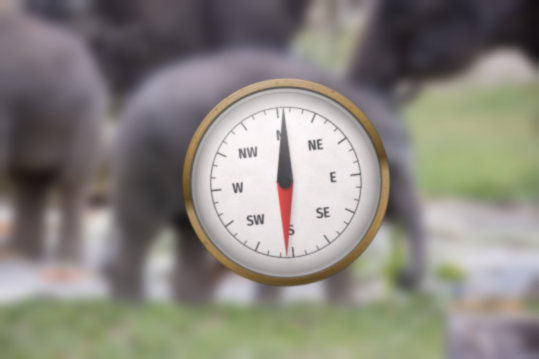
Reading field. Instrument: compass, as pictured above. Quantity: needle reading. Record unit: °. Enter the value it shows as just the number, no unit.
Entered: 185
